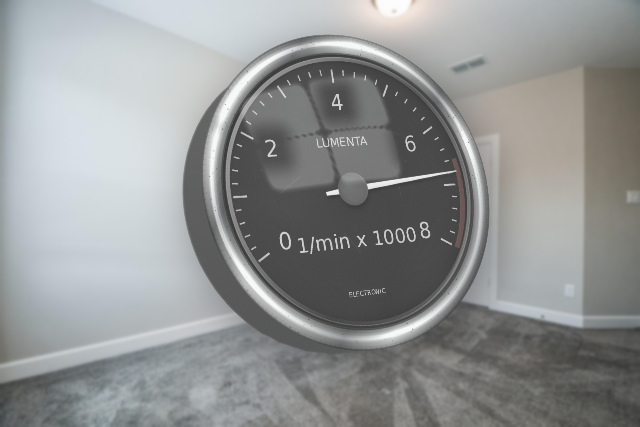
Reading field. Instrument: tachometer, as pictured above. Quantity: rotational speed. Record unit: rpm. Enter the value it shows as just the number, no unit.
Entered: 6800
